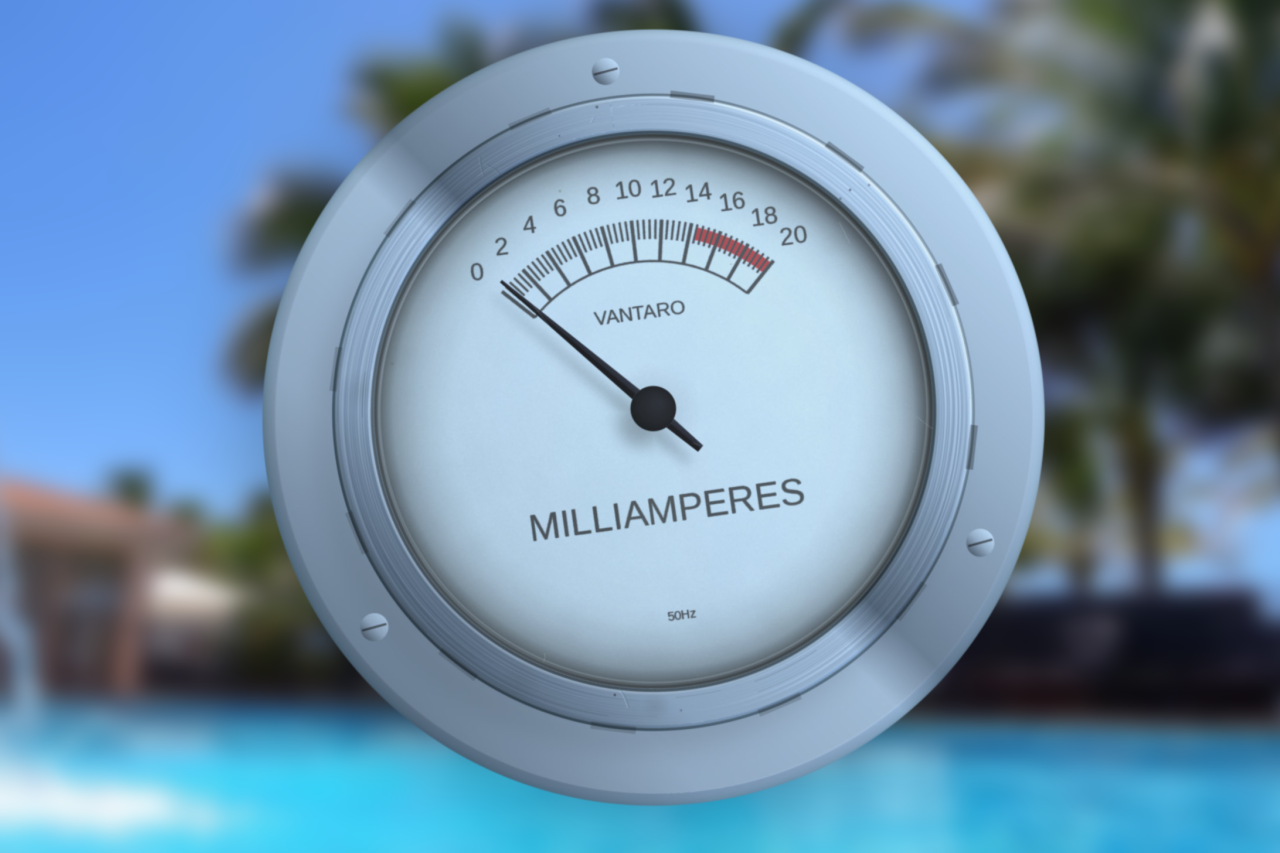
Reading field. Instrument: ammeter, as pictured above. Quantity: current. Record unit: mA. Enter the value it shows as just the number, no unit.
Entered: 0.4
